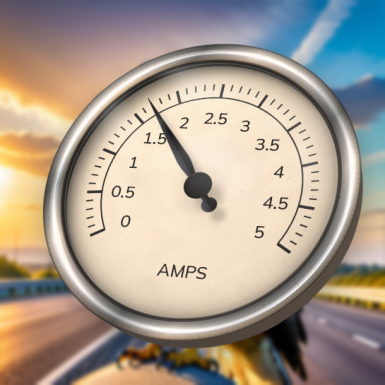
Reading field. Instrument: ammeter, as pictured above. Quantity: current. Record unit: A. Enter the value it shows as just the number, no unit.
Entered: 1.7
